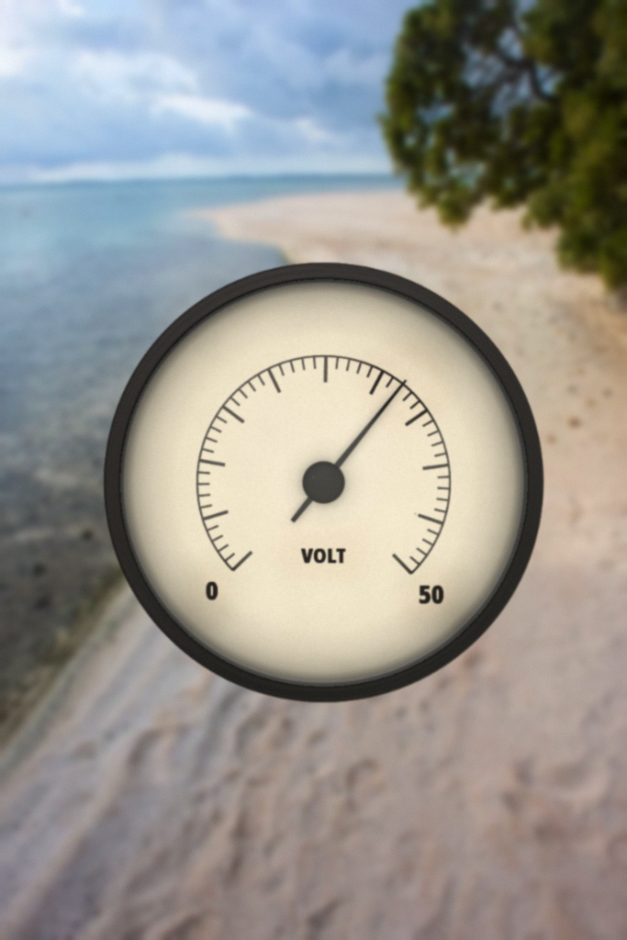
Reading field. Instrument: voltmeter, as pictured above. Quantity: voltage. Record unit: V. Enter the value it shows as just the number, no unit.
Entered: 32
